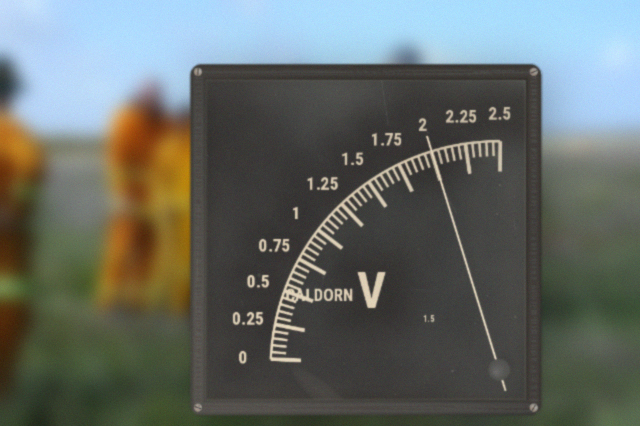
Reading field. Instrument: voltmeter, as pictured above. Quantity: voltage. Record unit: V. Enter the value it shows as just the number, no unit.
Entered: 2
